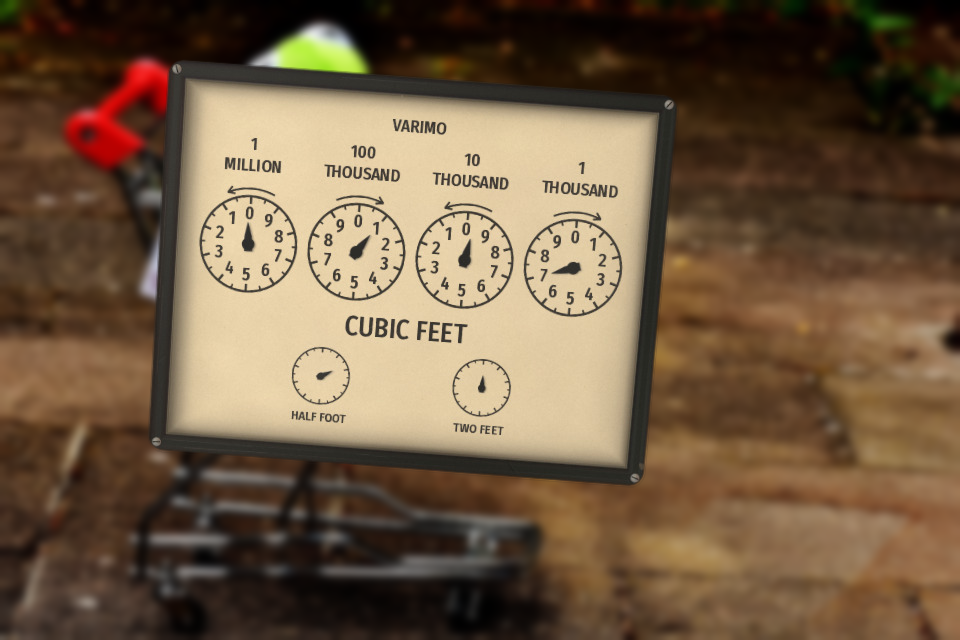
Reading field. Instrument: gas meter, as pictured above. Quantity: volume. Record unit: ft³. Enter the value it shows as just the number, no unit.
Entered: 9700
